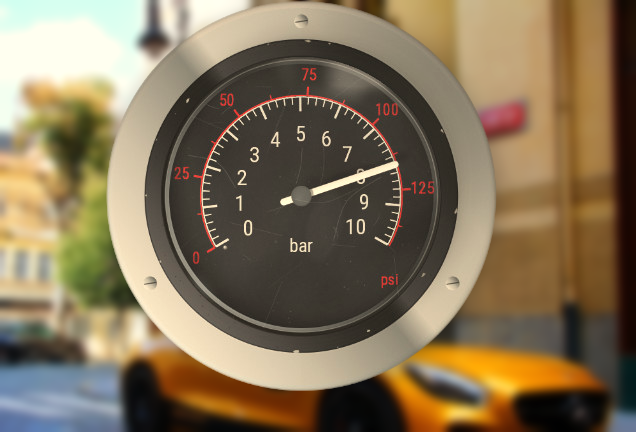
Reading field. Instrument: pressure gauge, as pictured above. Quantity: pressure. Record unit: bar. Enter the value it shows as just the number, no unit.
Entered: 8
